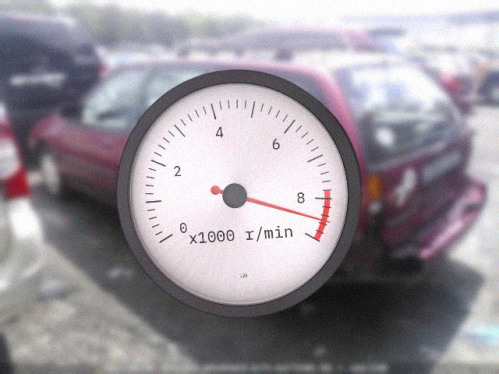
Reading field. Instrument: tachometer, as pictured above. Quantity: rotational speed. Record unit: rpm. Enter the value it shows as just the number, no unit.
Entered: 8500
